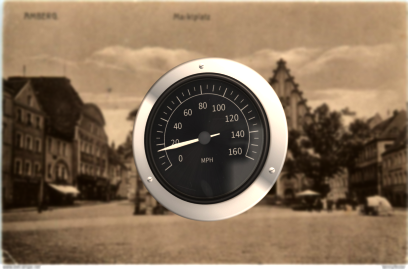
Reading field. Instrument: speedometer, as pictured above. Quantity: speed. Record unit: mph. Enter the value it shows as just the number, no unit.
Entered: 15
